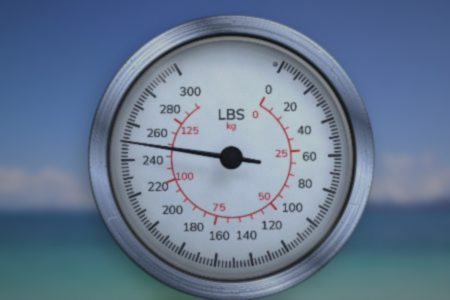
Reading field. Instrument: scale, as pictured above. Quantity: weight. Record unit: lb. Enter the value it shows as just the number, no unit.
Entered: 250
